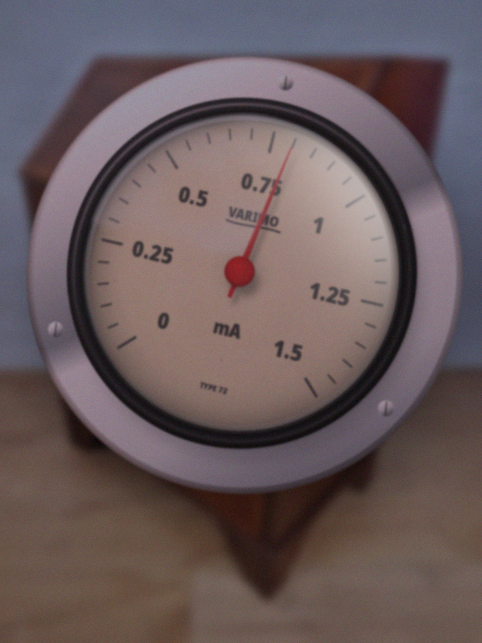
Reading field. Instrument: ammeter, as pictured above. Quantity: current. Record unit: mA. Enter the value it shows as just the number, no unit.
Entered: 0.8
